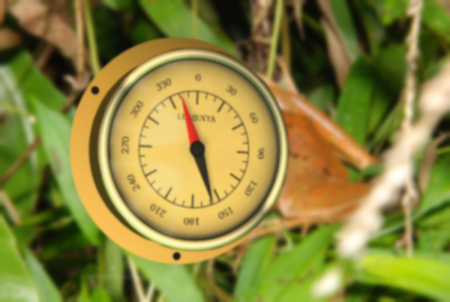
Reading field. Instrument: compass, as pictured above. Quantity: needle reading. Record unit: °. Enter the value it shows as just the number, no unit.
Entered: 340
